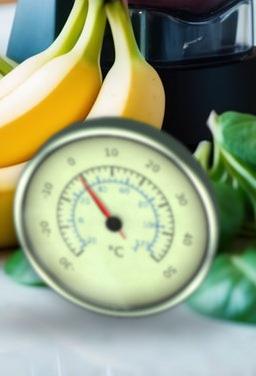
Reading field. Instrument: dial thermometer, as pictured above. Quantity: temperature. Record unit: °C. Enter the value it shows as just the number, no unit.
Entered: 0
